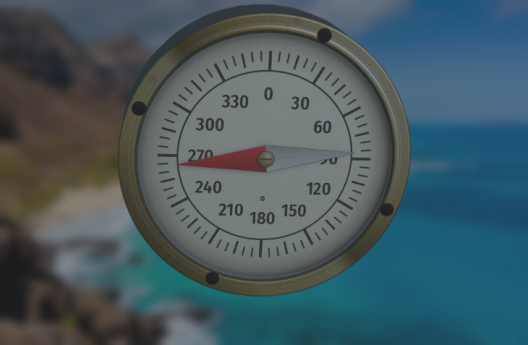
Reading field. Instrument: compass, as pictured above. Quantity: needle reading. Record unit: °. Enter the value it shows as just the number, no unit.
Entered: 265
